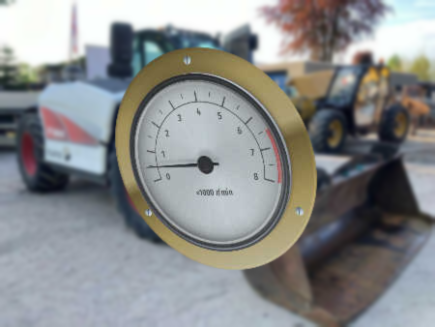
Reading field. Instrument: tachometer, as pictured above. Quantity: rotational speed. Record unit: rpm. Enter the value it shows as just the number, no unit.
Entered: 500
